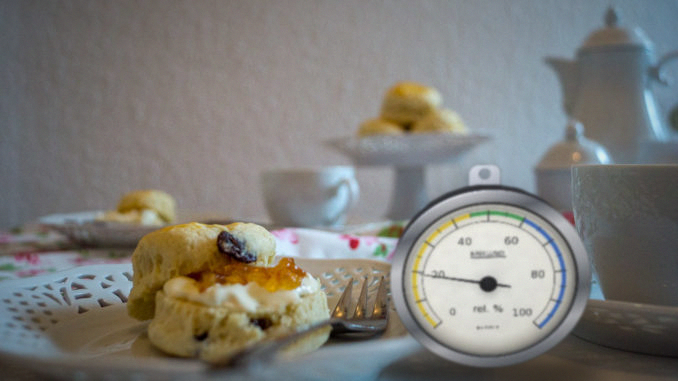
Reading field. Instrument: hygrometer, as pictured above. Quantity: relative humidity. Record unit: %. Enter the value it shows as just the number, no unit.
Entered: 20
